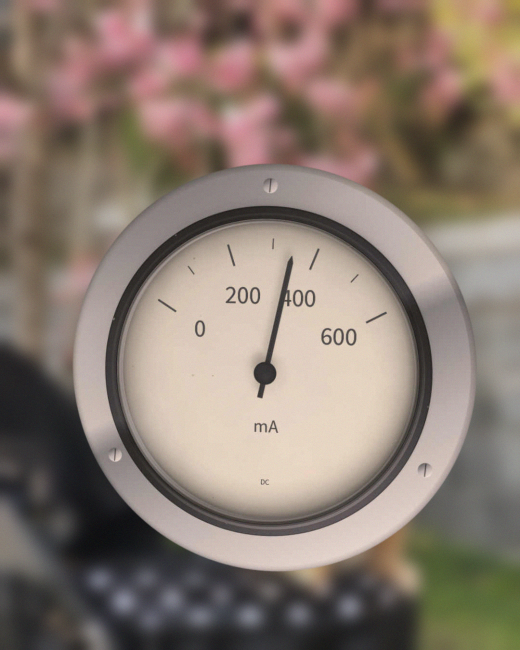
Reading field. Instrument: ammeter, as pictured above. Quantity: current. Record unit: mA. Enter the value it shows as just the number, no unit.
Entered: 350
